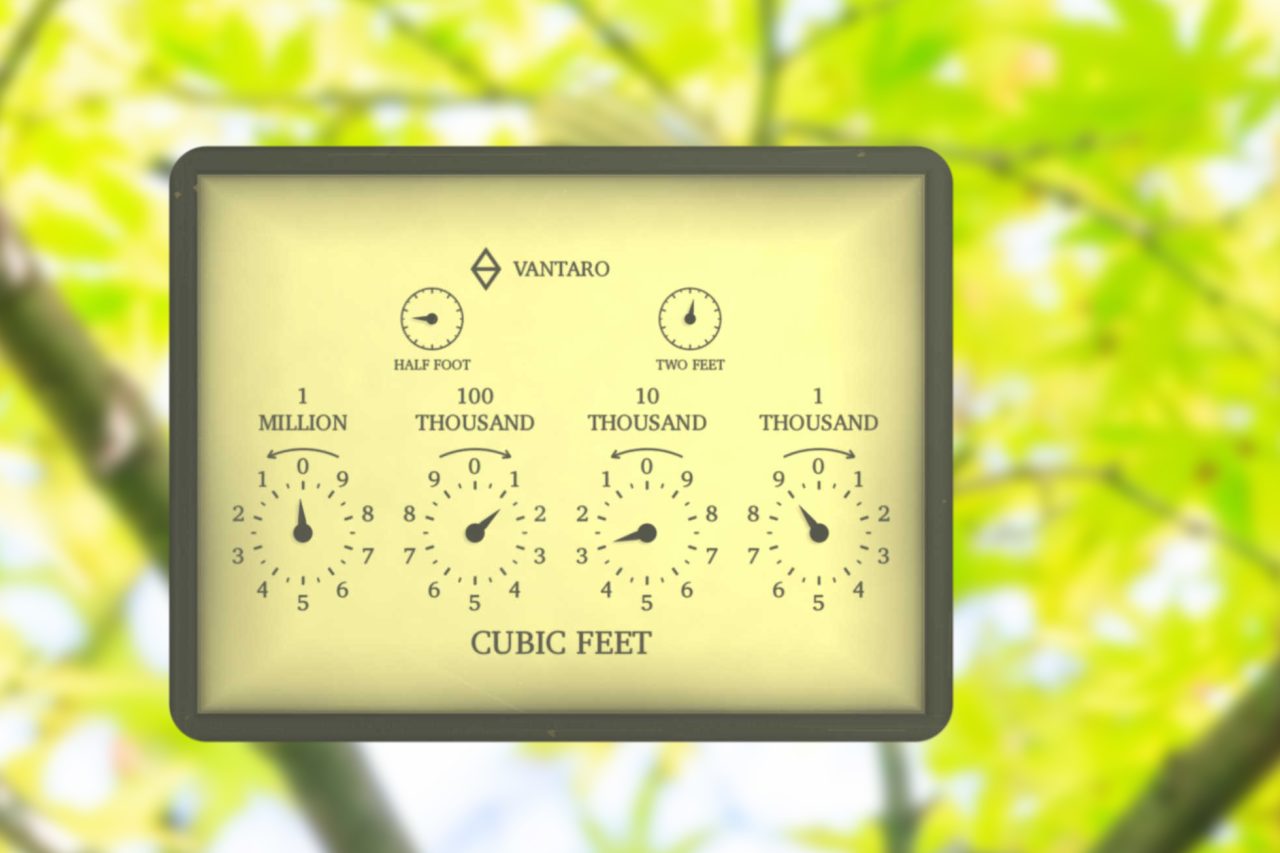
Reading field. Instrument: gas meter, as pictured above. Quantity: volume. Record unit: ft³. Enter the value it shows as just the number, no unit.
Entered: 12900
